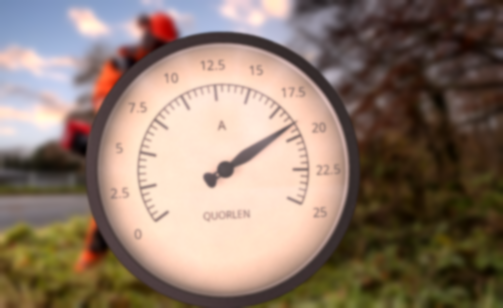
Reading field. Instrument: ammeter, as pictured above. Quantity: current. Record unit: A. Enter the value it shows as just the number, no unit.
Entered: 19
